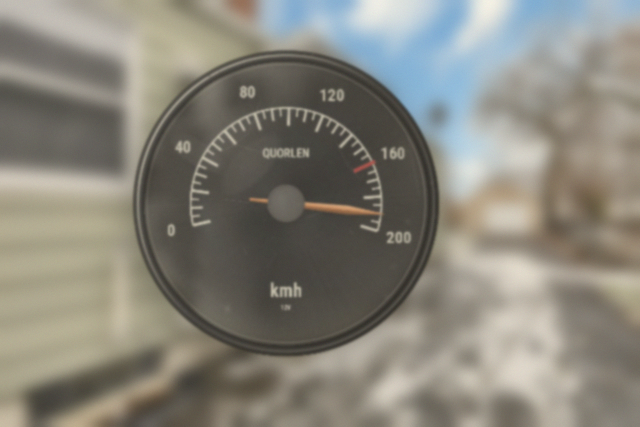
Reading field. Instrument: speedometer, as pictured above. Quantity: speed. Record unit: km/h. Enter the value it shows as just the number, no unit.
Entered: 190
